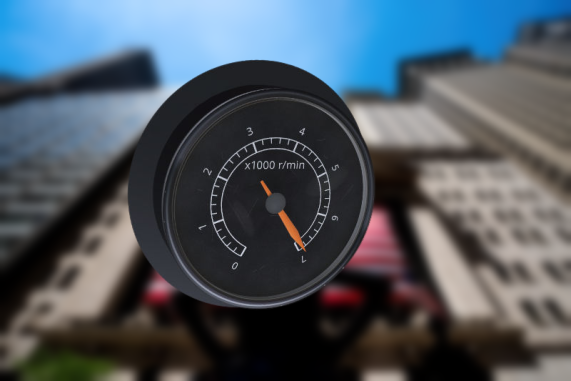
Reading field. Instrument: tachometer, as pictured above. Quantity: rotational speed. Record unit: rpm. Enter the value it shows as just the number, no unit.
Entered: 6900
